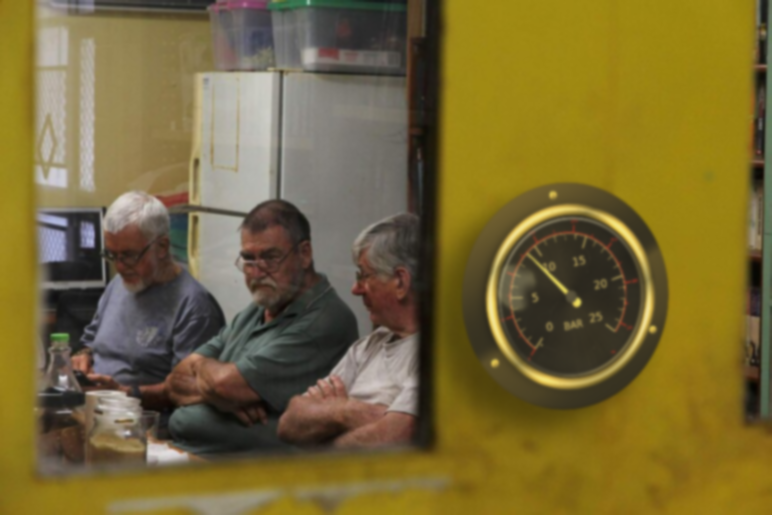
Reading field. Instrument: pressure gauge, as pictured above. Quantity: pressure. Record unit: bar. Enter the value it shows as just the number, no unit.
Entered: 9
